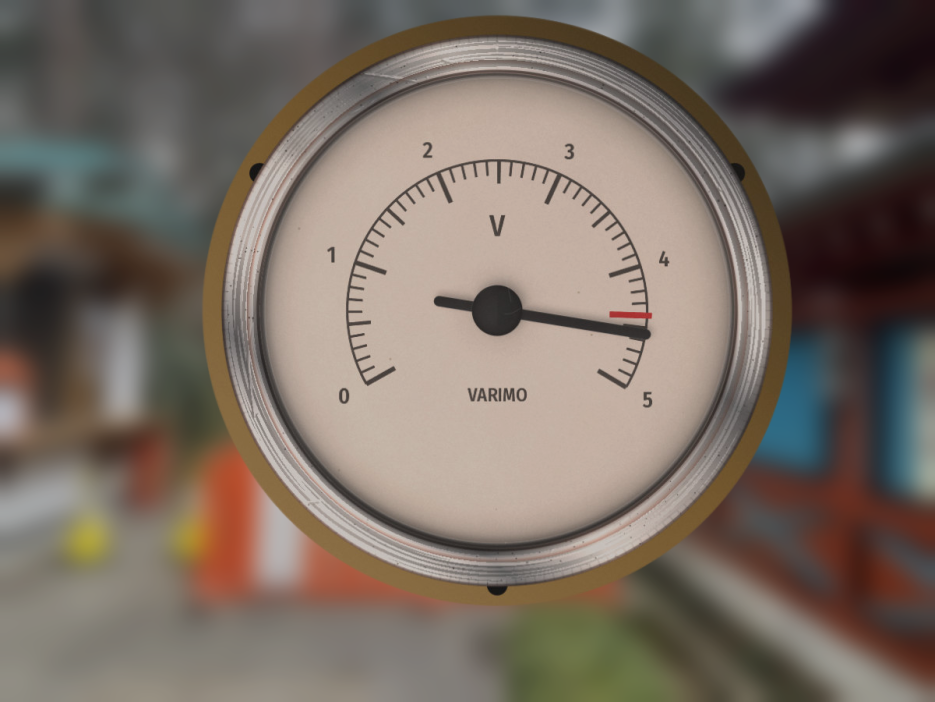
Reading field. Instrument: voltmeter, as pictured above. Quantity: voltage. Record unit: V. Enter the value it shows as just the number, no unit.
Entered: 4.55
